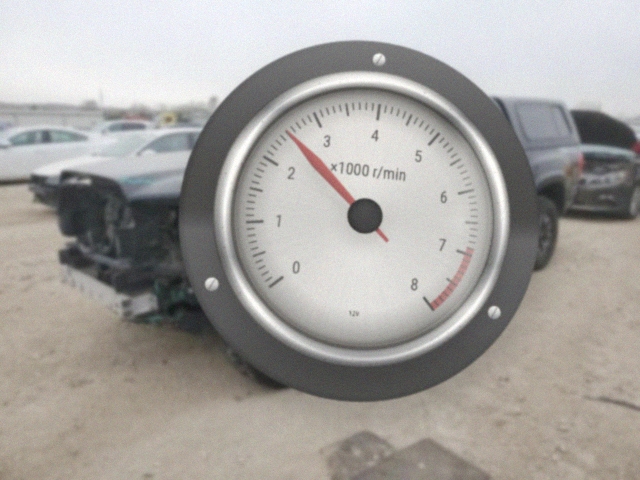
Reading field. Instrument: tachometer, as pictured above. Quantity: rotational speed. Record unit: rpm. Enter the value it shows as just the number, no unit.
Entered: 2500
